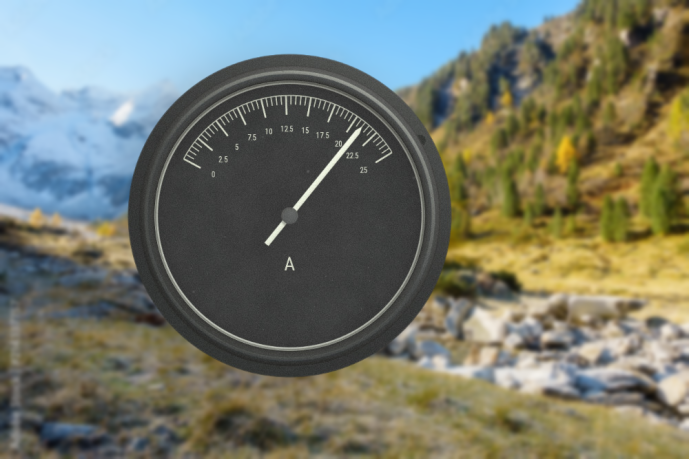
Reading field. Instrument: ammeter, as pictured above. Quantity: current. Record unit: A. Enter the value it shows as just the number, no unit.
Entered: 21
